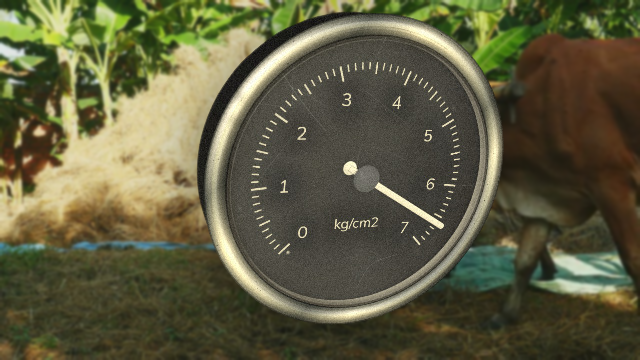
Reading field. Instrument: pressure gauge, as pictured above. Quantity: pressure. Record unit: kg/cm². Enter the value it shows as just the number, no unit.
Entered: 6.6
